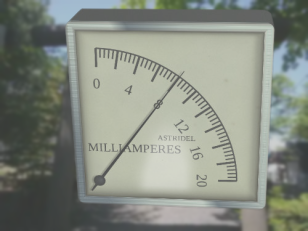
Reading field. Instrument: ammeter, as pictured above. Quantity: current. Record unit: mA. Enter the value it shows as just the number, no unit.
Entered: 8
